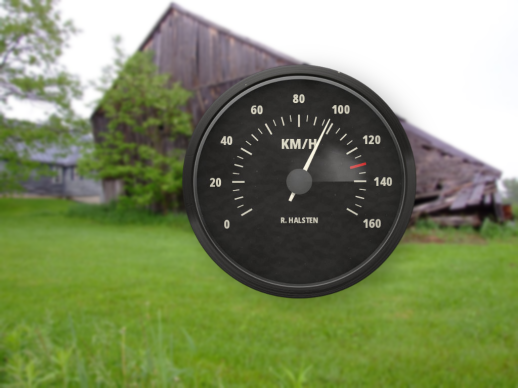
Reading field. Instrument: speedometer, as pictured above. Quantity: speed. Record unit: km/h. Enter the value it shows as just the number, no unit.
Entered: 97.5
